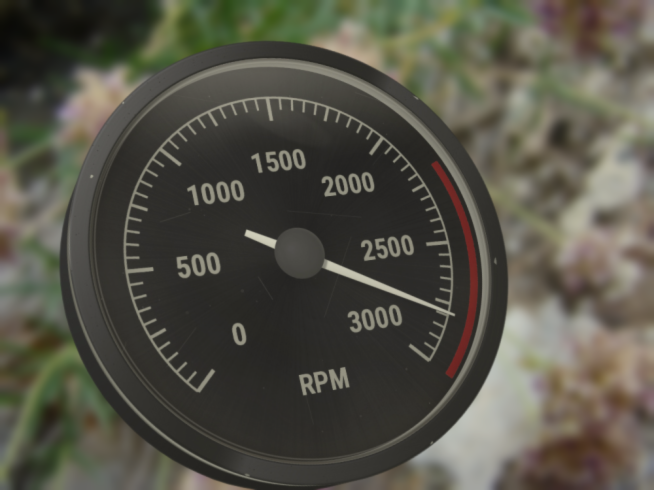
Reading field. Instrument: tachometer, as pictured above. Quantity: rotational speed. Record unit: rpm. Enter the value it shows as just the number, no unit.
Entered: 2800
